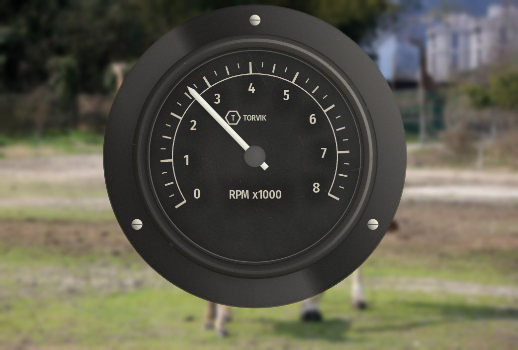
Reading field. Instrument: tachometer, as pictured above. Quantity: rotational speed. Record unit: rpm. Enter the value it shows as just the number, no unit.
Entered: 2625
